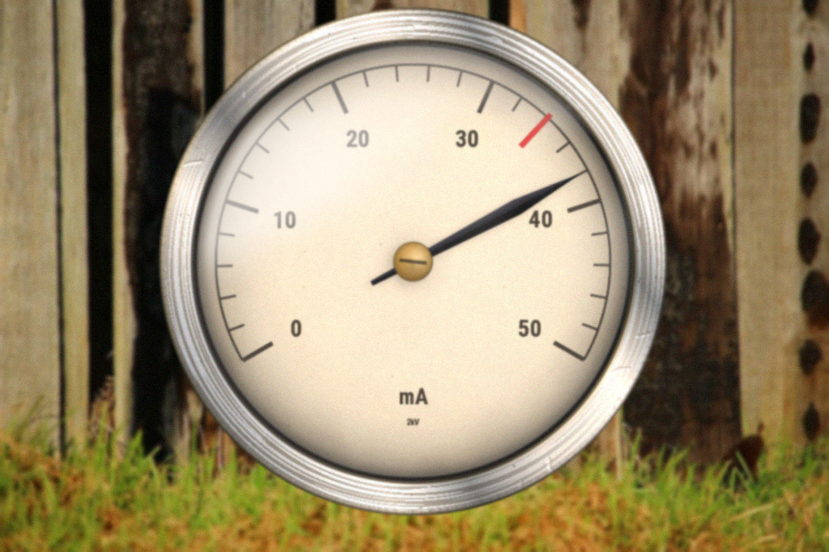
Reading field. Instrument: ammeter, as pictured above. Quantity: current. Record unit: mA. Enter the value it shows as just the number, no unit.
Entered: 38
